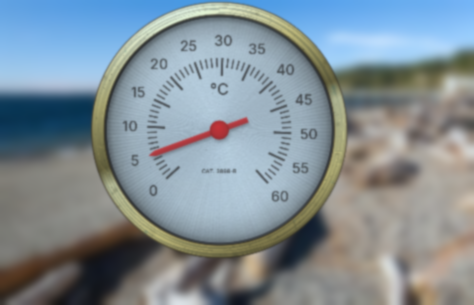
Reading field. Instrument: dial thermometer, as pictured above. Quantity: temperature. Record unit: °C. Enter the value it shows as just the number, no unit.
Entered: 5
